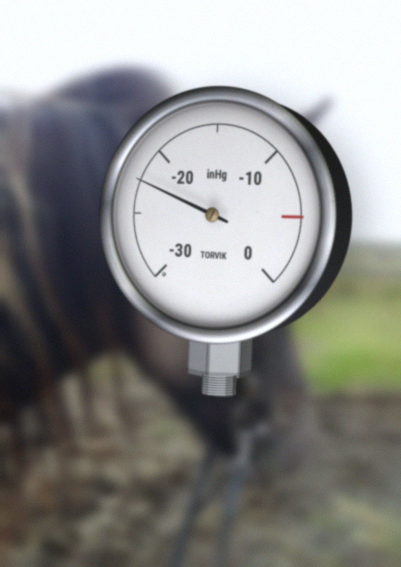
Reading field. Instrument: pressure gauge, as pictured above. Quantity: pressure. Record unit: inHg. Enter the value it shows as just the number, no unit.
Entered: -22.5
